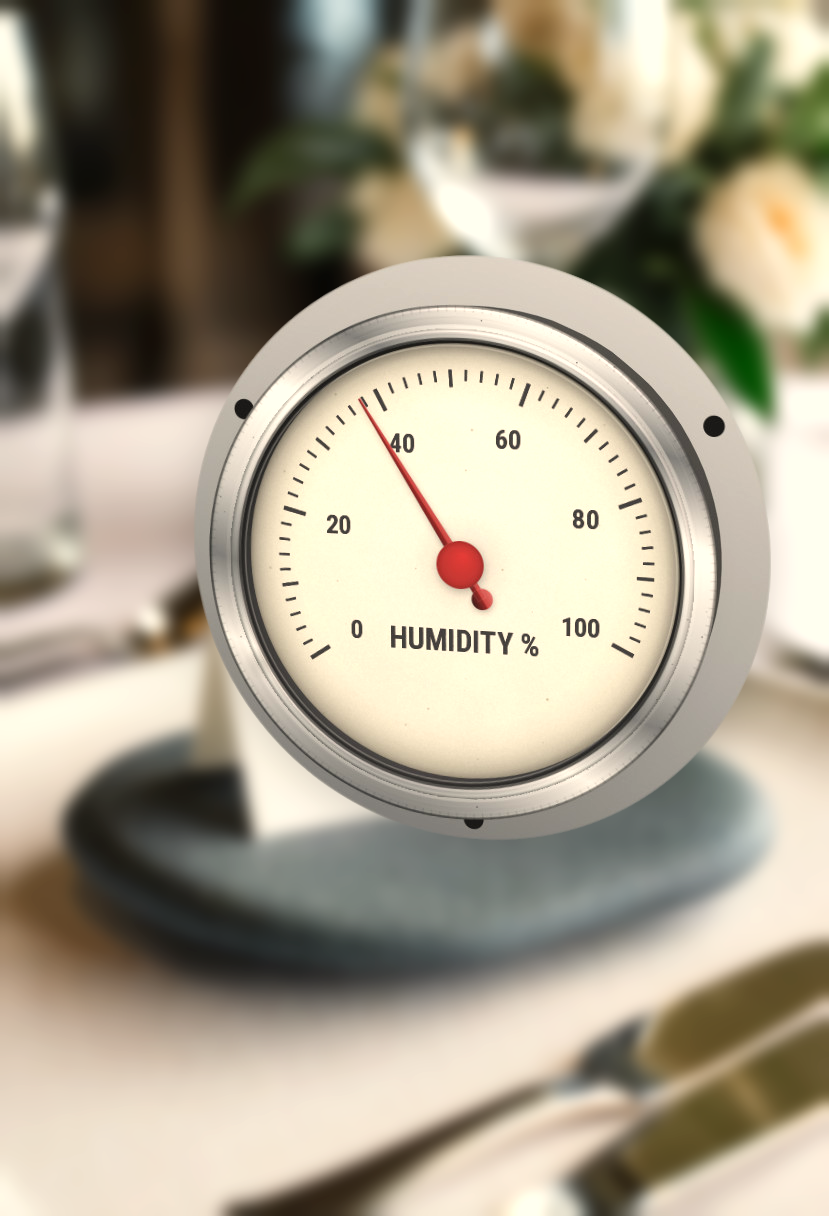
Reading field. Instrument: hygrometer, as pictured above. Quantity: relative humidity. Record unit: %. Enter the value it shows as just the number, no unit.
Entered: 38
